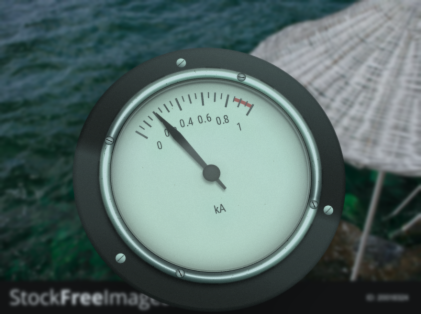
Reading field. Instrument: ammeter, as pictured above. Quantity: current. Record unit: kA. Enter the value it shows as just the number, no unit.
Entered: 0.2
